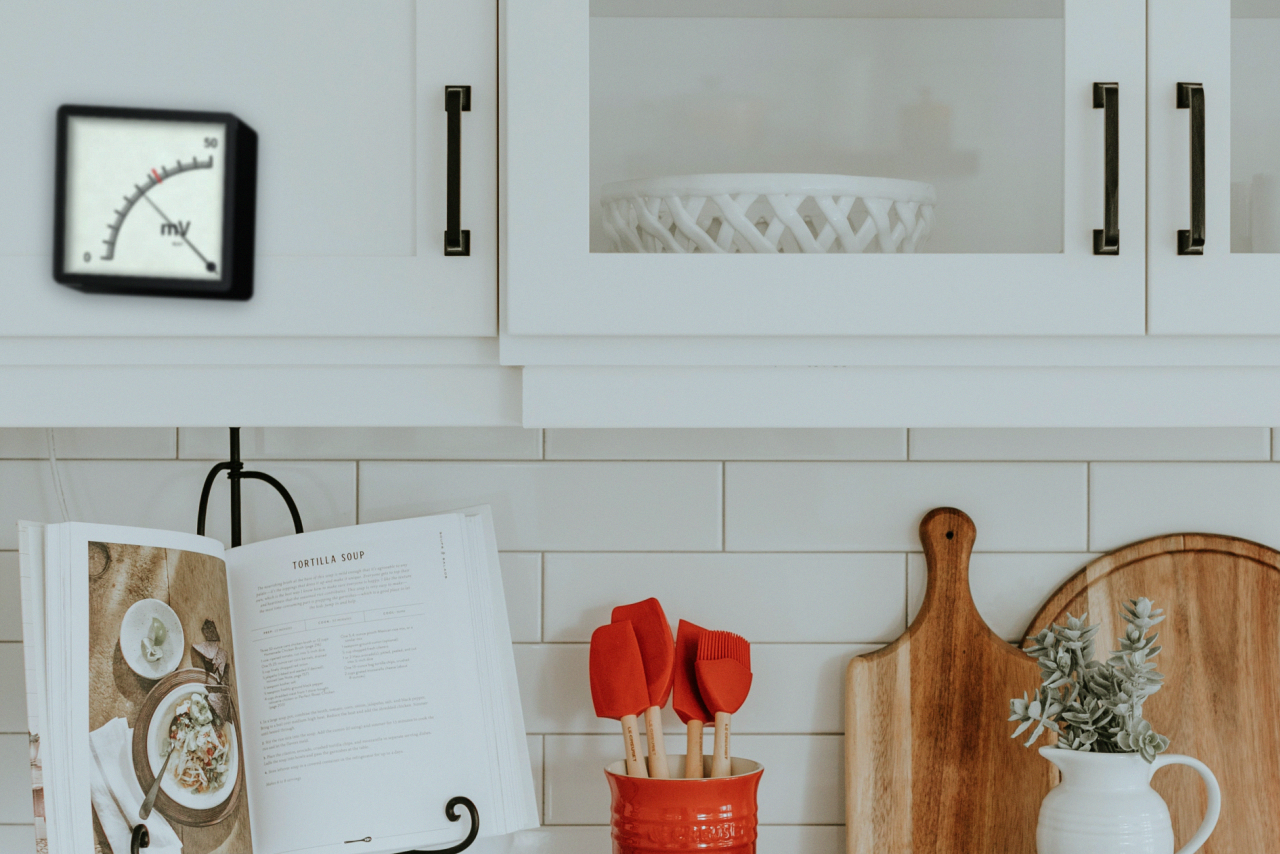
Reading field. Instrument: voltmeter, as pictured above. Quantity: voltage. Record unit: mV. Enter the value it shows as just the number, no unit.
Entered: 25
